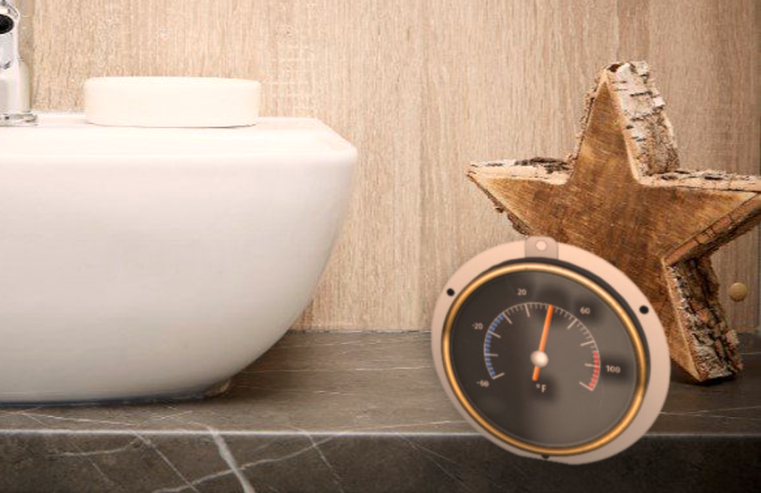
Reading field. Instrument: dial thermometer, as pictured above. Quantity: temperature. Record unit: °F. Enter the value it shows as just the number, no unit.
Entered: 40
